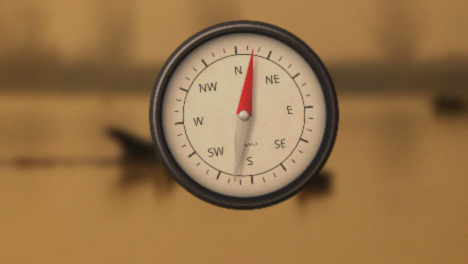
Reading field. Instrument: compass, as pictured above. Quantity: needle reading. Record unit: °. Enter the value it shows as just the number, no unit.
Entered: 15
